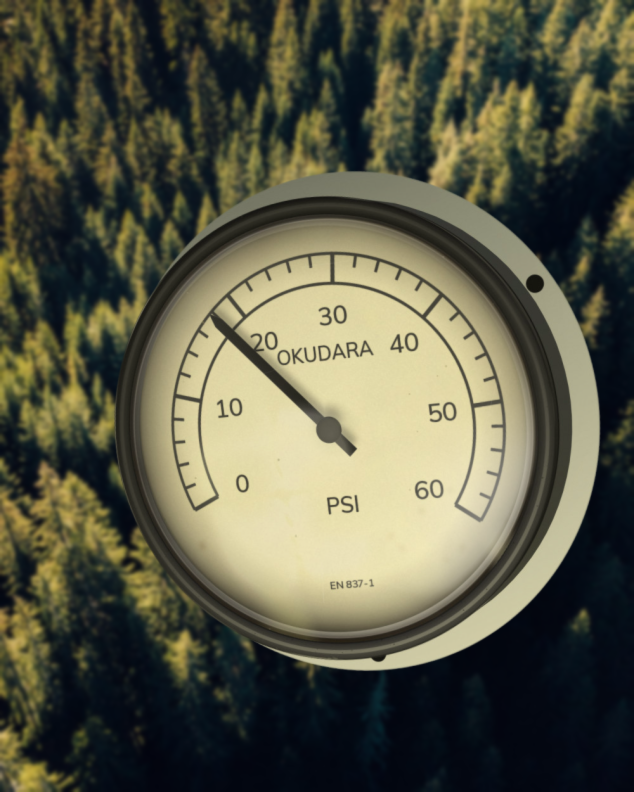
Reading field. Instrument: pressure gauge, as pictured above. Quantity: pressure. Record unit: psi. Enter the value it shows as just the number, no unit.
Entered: 18
